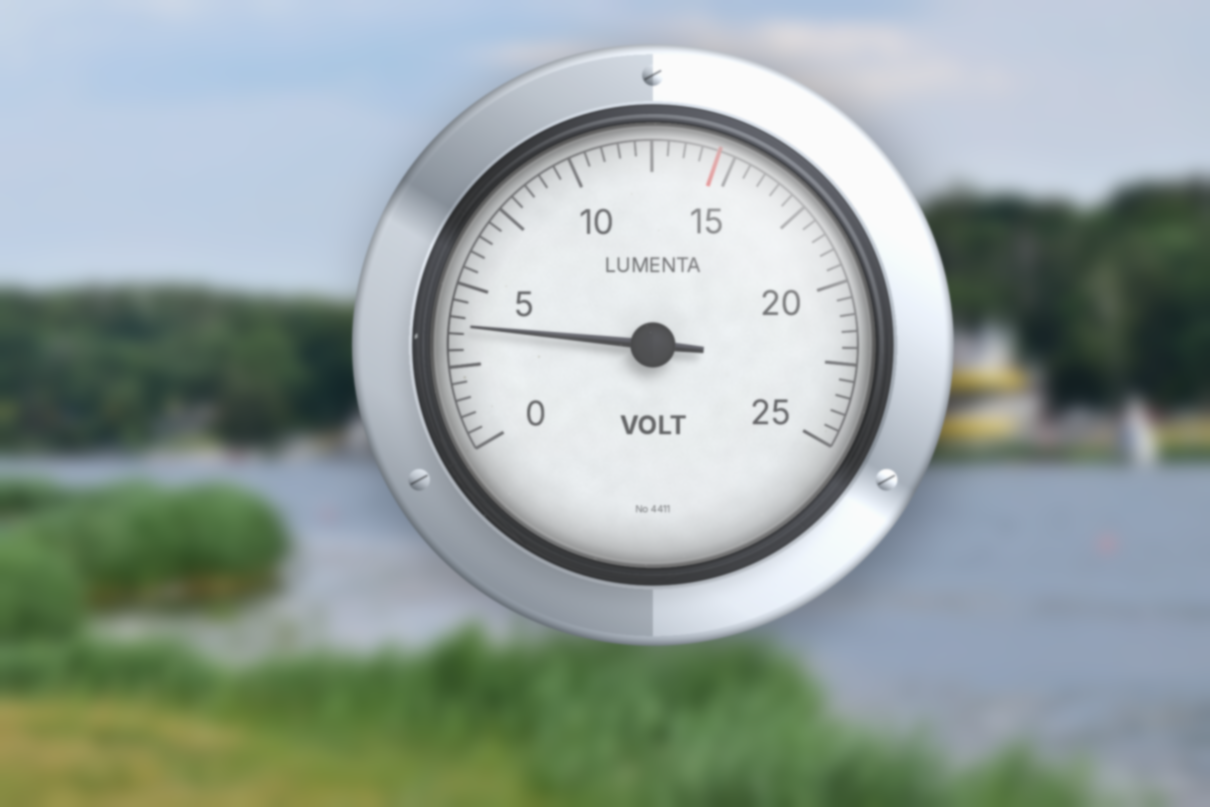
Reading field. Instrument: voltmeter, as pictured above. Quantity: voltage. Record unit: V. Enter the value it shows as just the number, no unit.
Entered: 3.75
